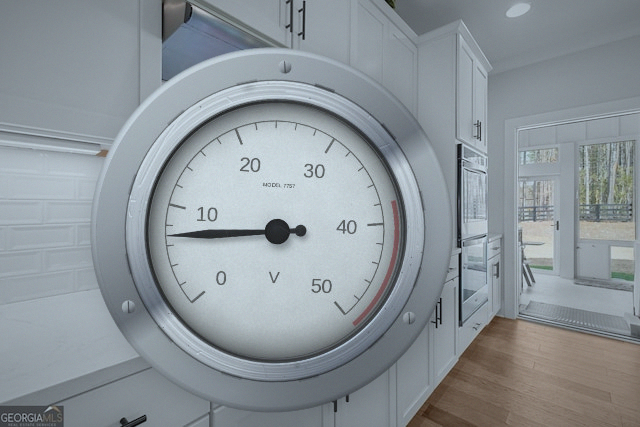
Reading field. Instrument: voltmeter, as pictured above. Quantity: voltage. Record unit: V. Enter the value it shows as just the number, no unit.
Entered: 7
